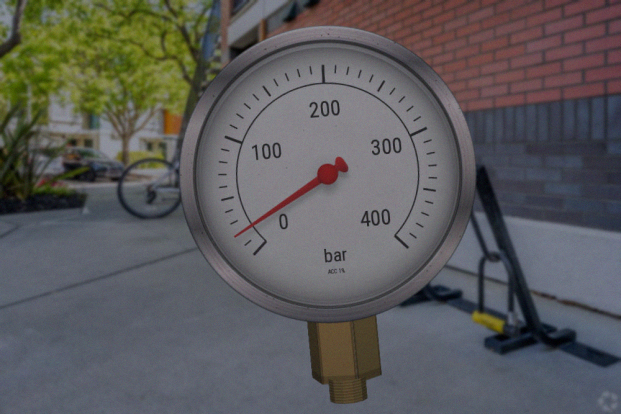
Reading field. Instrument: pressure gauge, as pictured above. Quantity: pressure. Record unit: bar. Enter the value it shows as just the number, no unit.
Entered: 20
